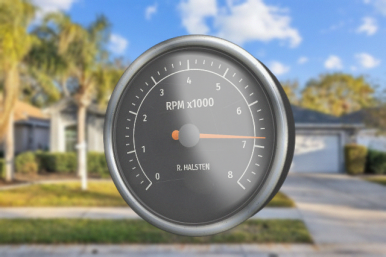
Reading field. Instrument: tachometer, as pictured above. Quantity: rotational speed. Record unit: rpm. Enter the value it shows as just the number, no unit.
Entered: 6800
